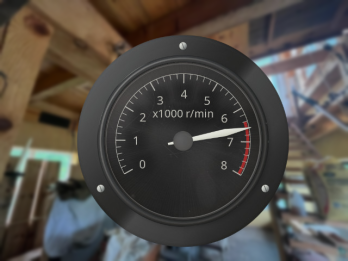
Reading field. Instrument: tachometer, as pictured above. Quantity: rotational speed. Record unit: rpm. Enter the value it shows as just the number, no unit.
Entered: 6600
